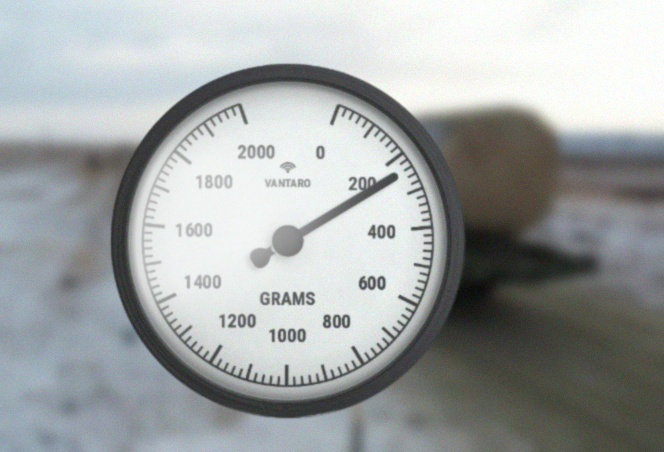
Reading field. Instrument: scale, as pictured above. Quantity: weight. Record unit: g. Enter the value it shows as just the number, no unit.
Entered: 240
